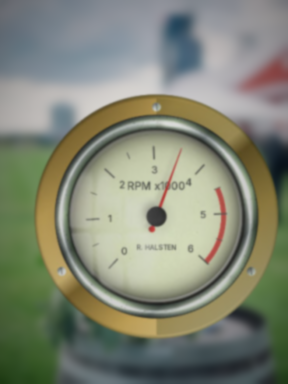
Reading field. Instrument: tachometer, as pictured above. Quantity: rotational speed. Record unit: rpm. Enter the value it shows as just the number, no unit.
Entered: 3500
